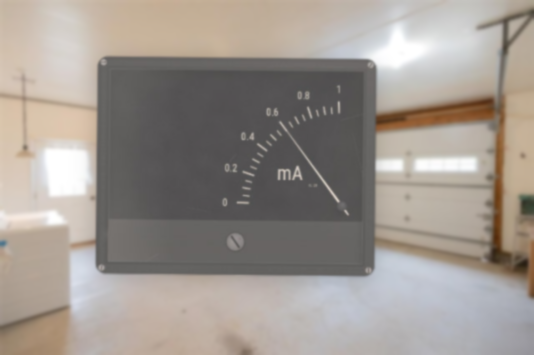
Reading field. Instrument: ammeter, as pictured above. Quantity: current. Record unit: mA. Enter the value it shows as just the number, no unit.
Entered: 0.6
